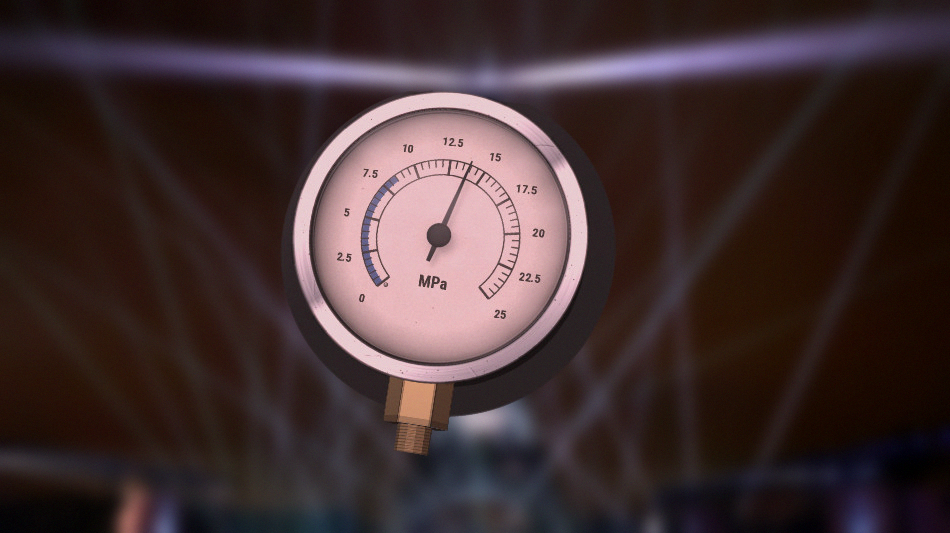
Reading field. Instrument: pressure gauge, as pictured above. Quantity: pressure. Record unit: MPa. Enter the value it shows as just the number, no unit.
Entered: 14
